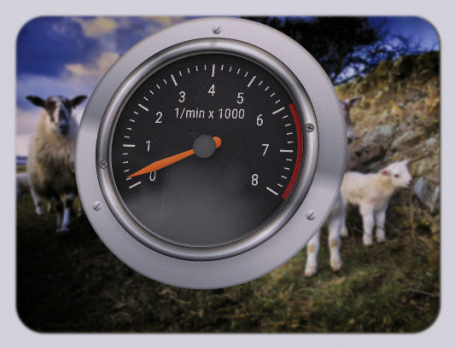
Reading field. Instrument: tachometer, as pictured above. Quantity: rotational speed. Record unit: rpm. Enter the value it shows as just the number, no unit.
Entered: 200
